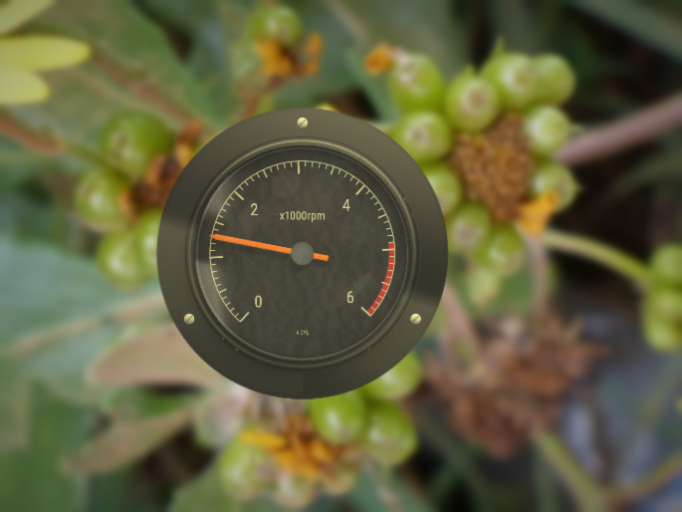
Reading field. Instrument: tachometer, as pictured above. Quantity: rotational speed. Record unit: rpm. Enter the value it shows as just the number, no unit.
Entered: 1300
